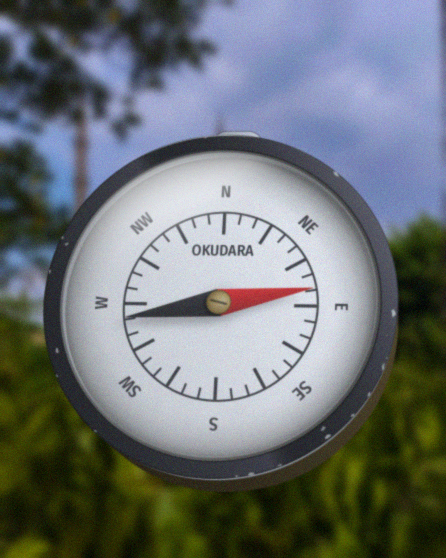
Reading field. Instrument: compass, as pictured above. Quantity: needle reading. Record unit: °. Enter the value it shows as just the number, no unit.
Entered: 80
